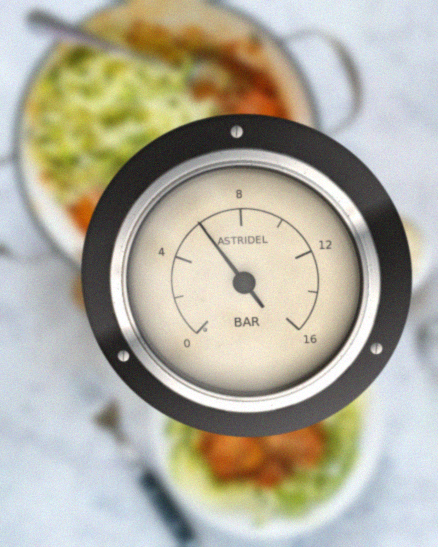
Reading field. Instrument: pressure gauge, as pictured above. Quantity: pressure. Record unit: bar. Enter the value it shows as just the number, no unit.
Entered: 6
